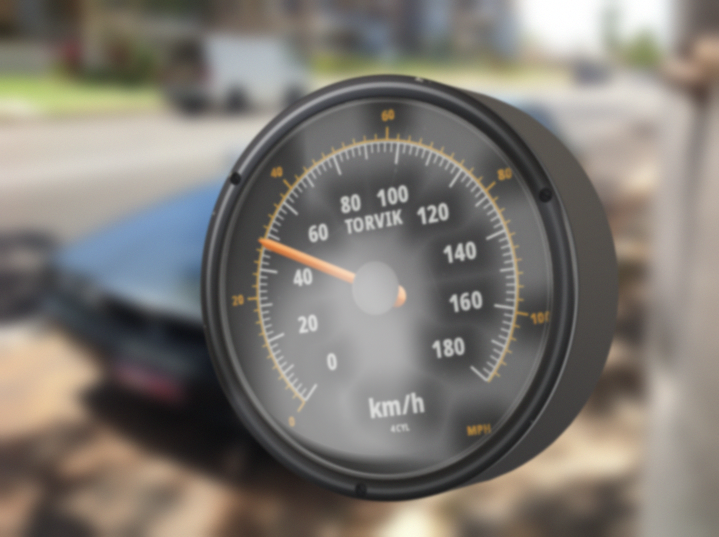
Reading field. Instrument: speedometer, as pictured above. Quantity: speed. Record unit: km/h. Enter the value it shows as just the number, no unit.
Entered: 48
